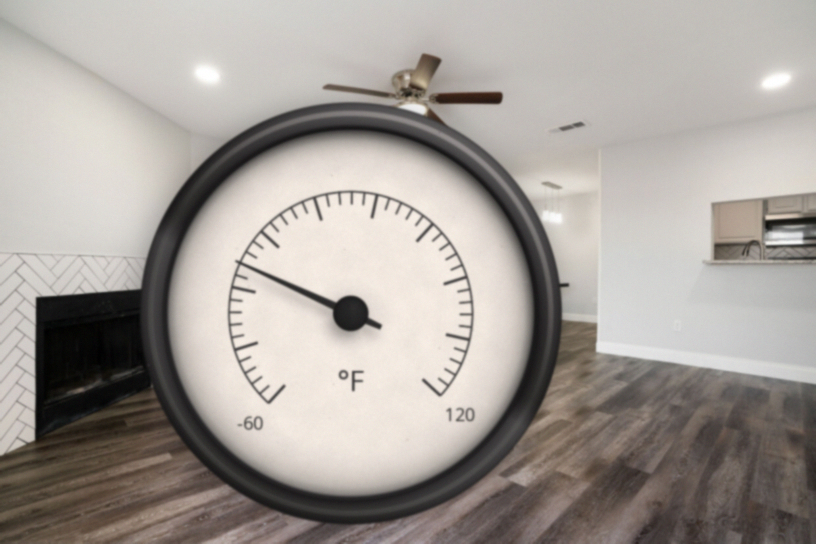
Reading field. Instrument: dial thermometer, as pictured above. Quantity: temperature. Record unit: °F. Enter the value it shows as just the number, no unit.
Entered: -12
